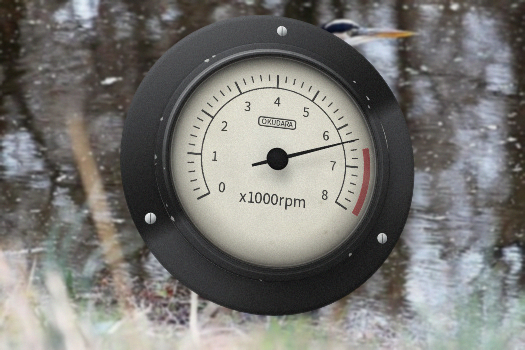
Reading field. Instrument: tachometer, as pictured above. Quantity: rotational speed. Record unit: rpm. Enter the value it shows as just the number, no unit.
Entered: 6400
